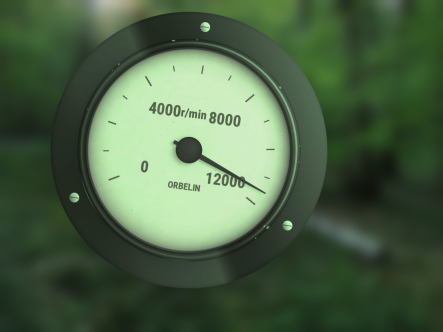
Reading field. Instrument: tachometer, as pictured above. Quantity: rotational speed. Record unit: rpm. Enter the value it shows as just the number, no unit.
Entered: 11500
